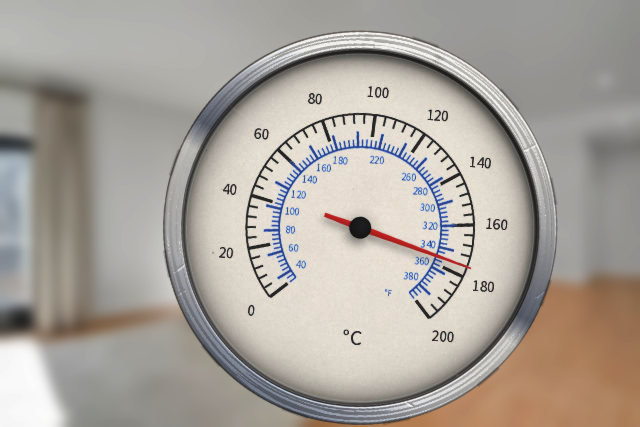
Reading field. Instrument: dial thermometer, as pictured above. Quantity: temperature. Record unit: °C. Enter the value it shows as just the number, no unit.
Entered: 176
